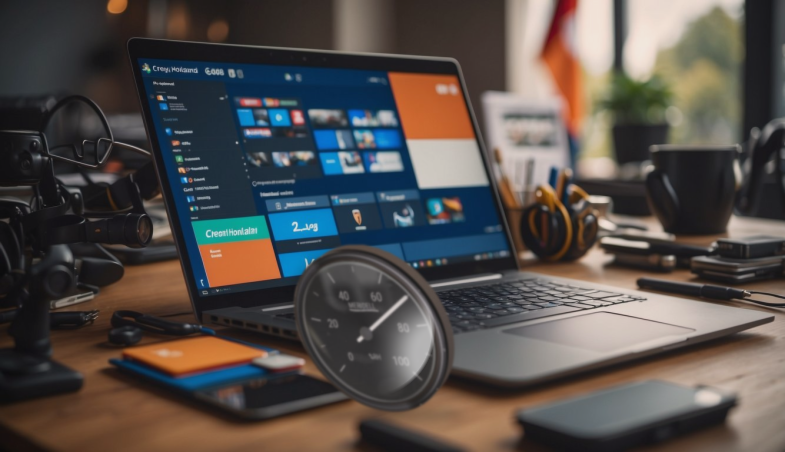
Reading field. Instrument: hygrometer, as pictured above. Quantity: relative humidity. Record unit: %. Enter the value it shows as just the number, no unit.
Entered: 70
